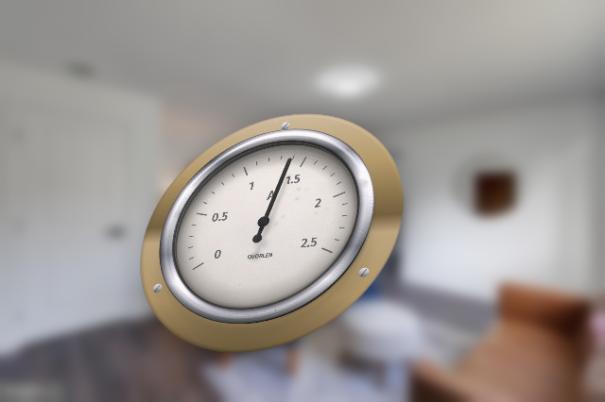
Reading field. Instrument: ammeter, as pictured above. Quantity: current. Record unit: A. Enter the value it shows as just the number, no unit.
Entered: 1.4
